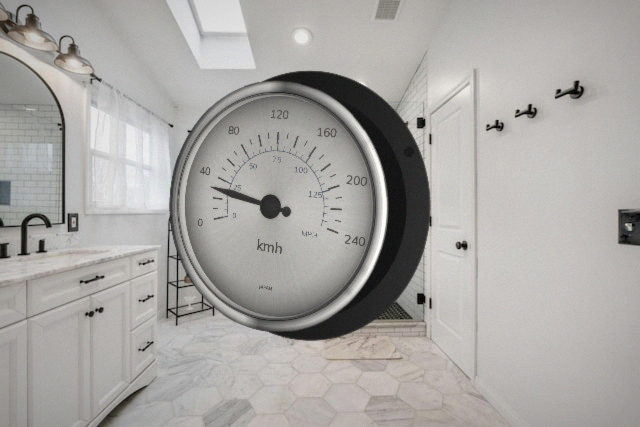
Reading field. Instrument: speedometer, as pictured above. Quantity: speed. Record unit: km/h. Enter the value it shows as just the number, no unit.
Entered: 30
